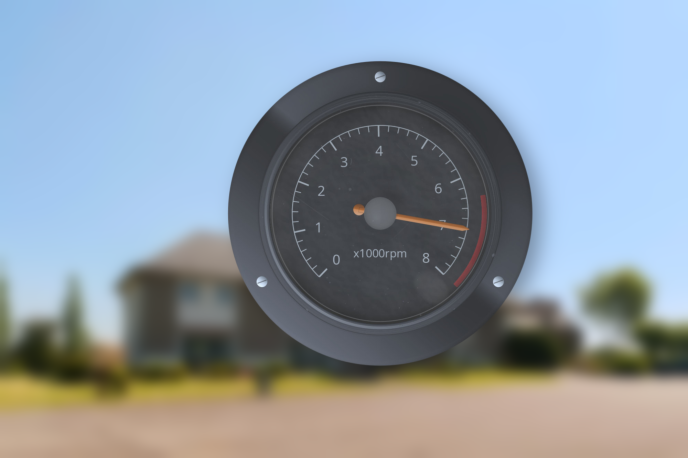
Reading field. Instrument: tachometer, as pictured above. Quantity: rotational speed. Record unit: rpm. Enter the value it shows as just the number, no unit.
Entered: 7000
